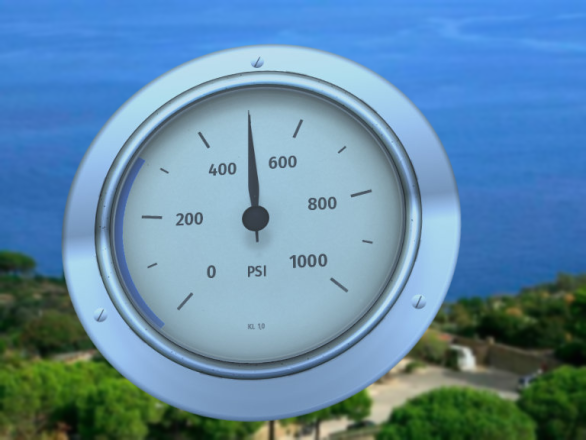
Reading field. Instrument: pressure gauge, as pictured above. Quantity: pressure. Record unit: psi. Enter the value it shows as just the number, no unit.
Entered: 500
